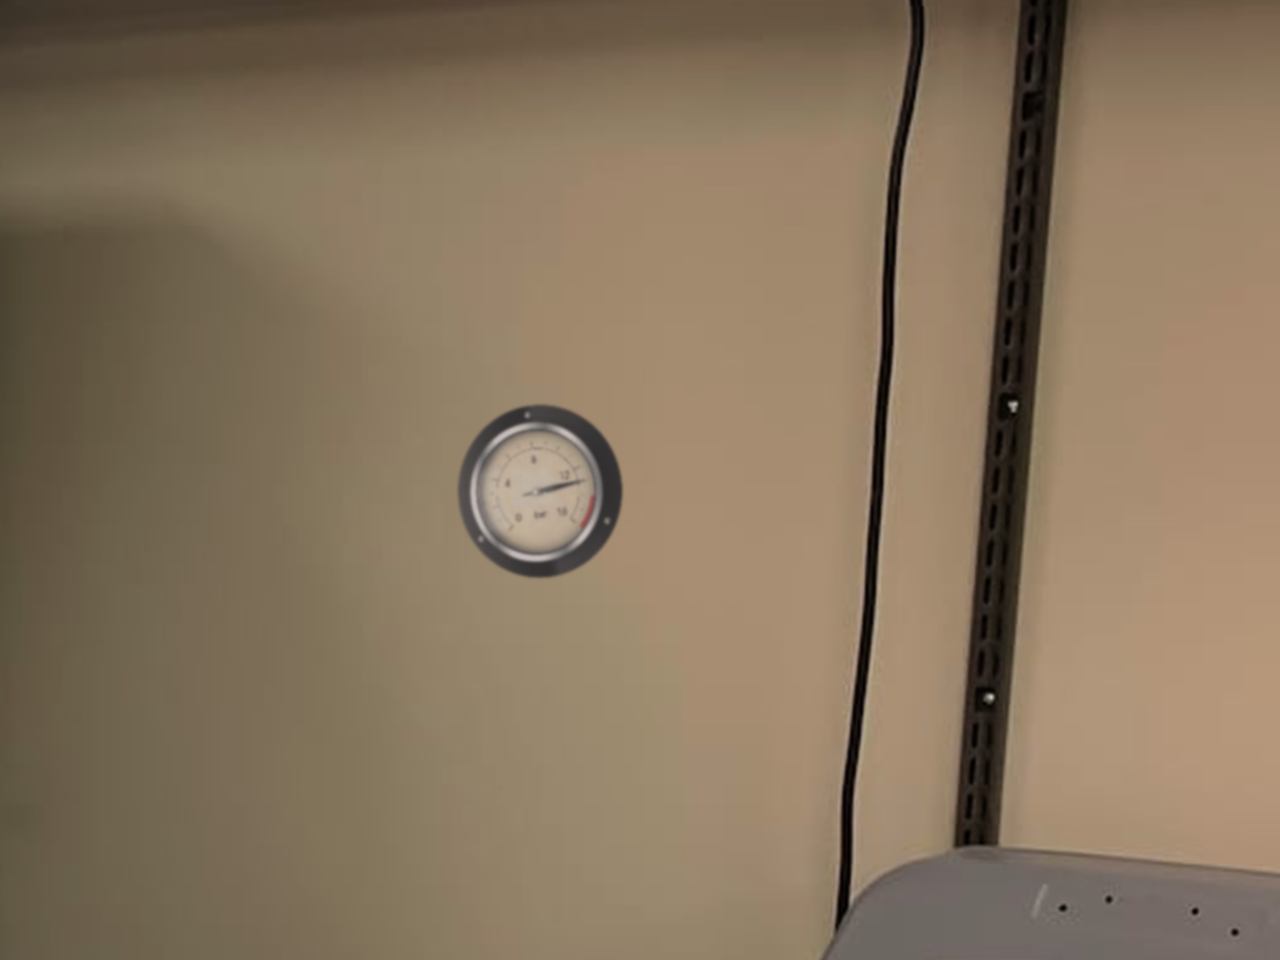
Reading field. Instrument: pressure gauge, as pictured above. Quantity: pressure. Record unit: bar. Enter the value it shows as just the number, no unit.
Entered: 13
